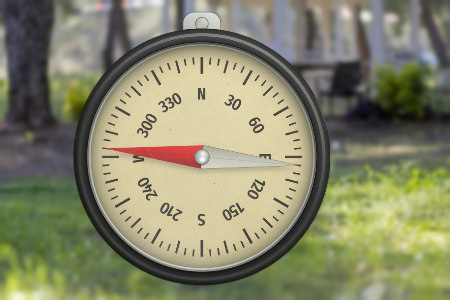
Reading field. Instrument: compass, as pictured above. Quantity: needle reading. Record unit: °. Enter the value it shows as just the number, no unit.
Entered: 275
